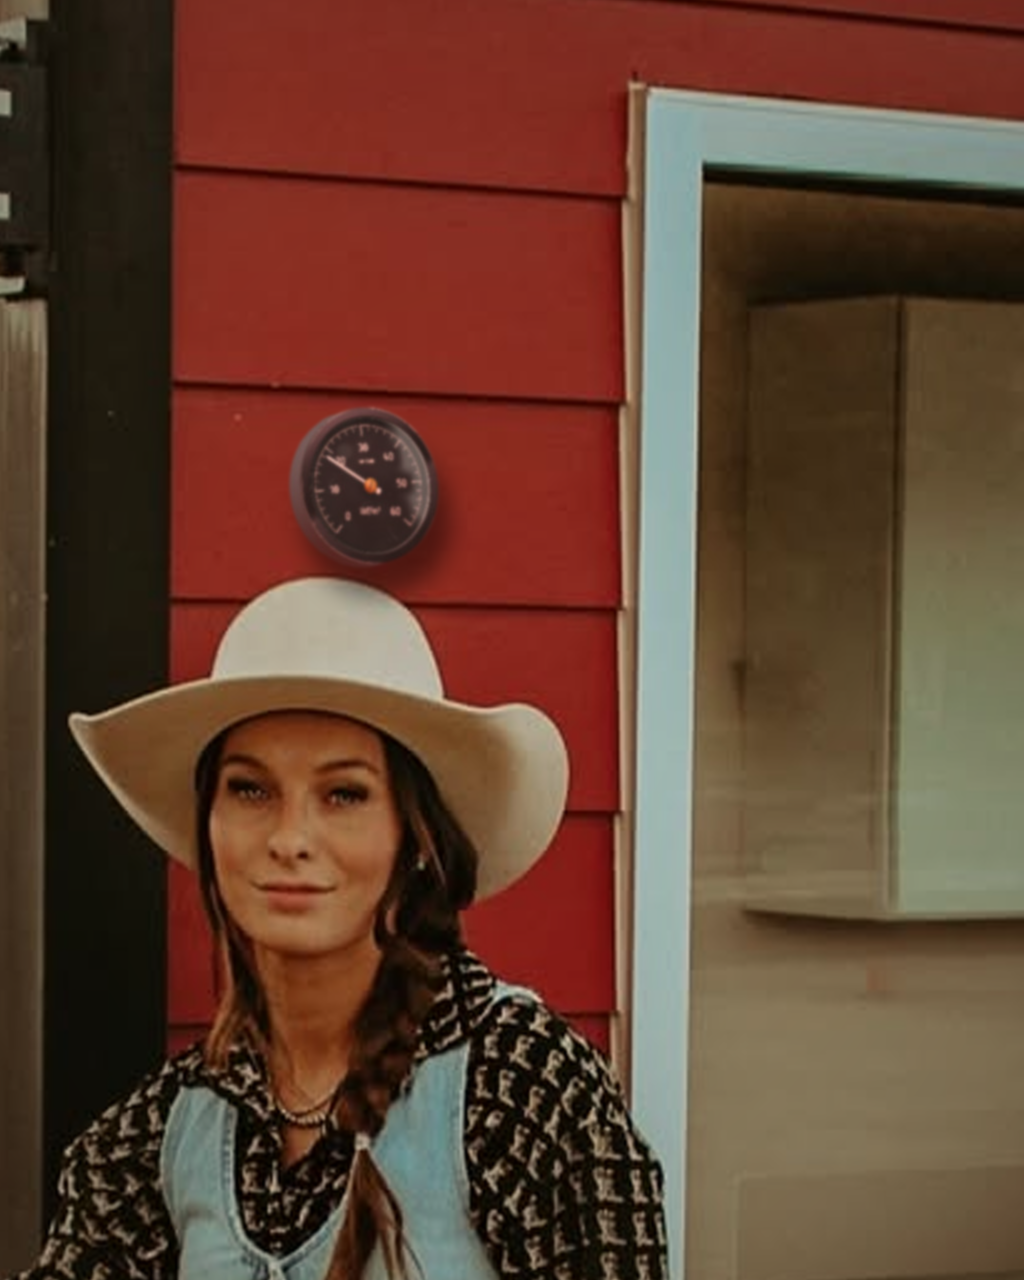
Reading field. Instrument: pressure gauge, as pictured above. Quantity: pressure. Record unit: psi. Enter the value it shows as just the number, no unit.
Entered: 18
